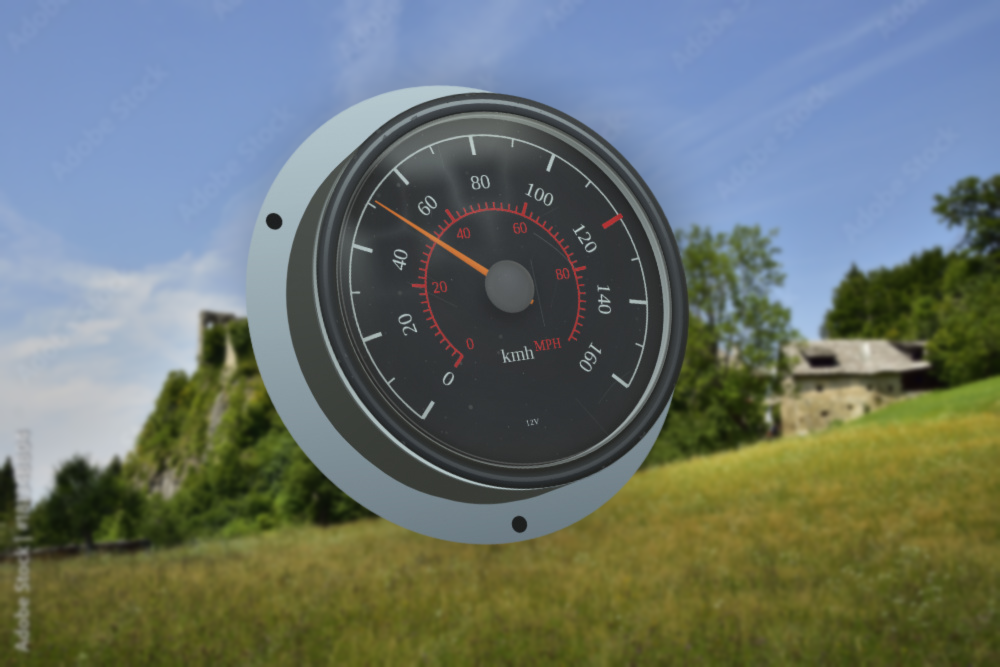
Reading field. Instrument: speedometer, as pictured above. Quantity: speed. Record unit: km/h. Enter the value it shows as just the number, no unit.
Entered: 50
